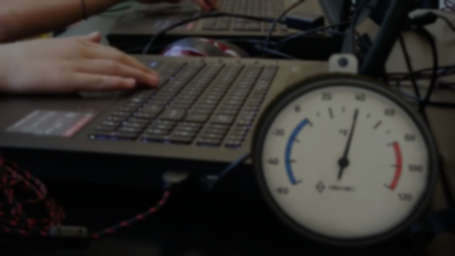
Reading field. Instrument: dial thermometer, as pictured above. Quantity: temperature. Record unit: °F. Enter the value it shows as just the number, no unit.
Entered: 40
